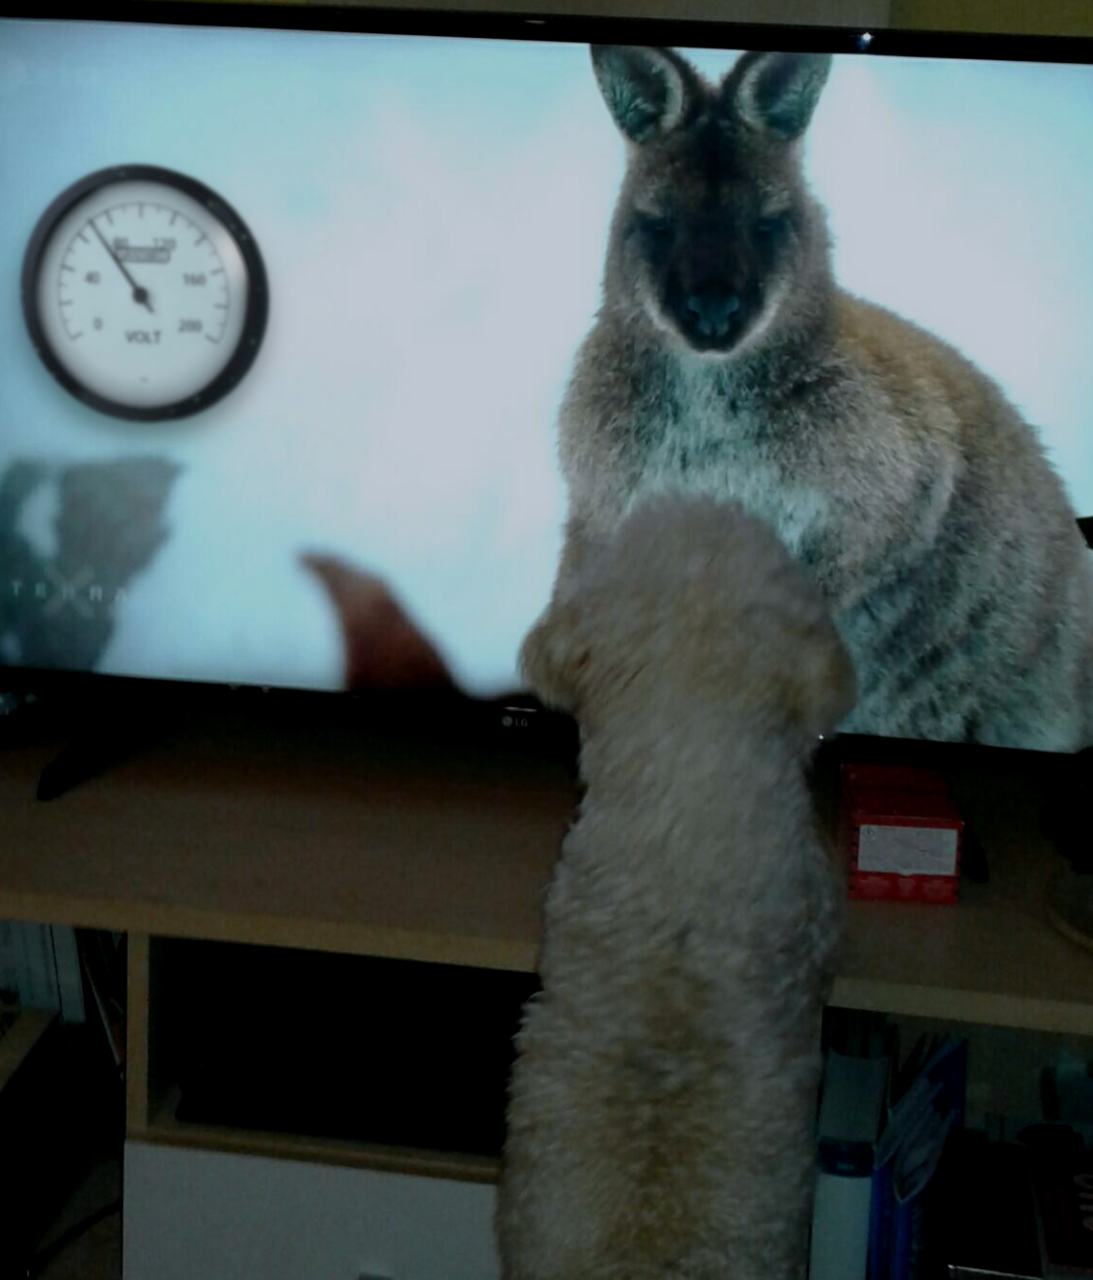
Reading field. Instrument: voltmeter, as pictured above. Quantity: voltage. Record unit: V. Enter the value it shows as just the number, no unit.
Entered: 70
